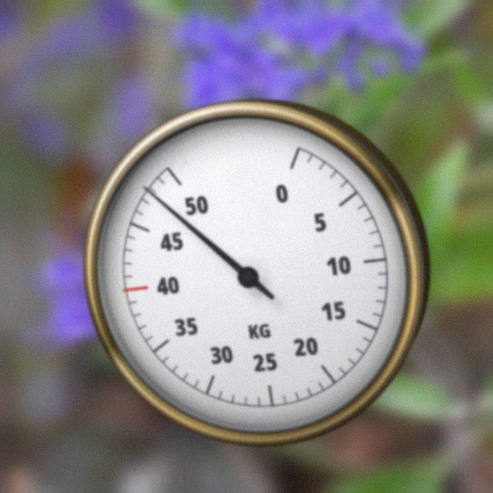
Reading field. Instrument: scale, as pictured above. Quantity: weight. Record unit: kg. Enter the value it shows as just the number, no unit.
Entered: 48
